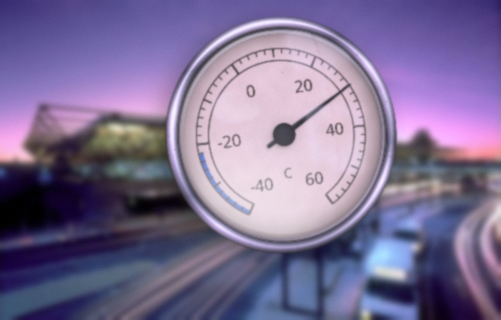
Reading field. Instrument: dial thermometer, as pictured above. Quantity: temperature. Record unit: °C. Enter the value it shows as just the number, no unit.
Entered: 30
